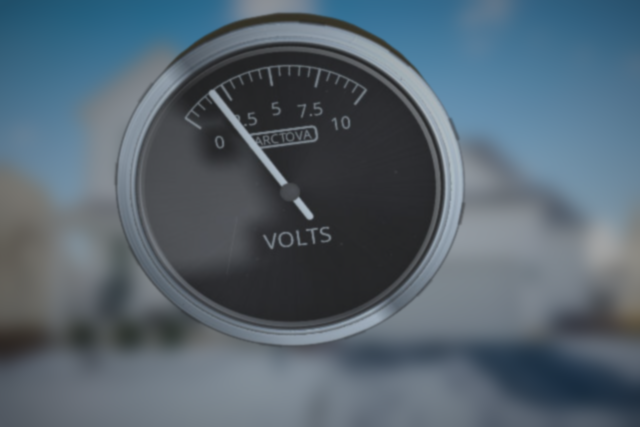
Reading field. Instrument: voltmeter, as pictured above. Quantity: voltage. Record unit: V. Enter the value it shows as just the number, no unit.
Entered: 2
